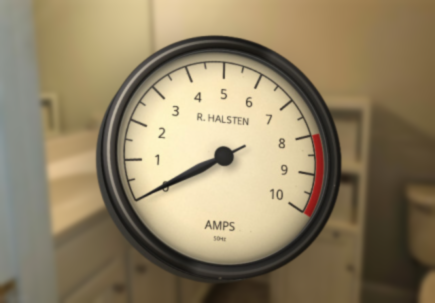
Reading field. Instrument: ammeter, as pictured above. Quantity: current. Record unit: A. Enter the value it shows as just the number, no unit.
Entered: 0
